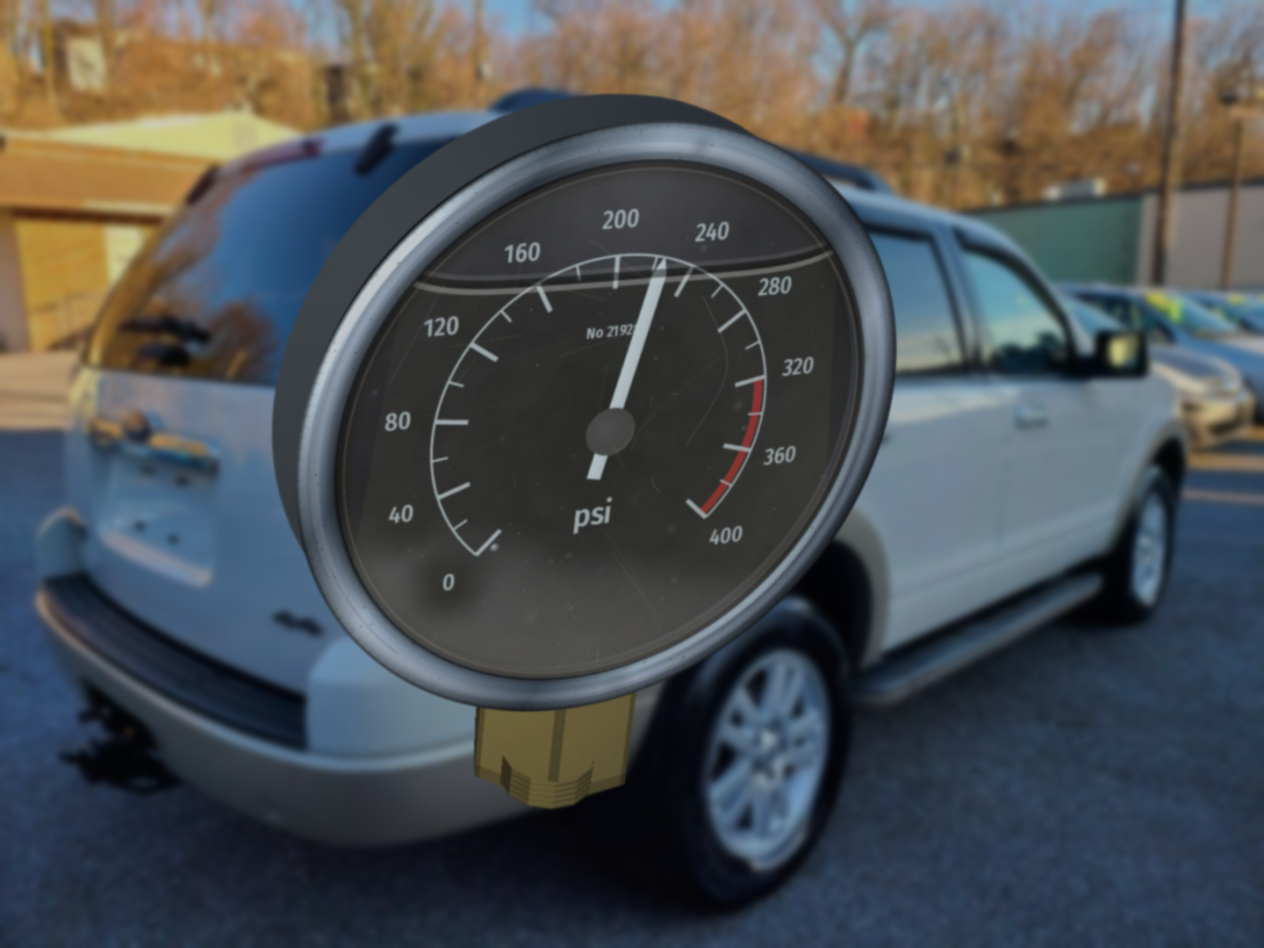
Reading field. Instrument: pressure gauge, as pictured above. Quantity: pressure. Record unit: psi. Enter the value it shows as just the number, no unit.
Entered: 220
